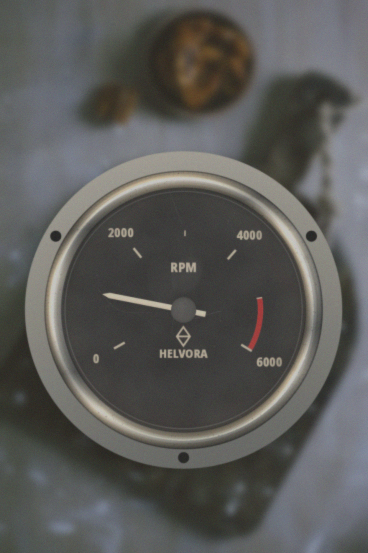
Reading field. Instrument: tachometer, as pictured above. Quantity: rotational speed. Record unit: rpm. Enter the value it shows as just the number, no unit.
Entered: 1000
